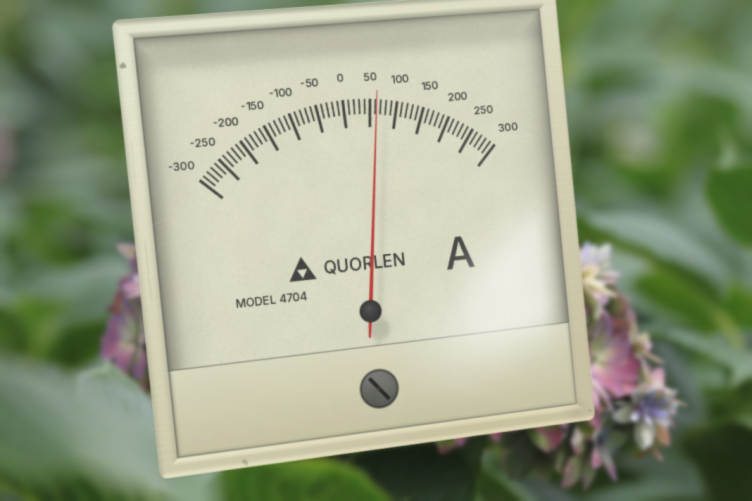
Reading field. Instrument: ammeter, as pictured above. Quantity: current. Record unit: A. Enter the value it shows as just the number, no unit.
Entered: 60
